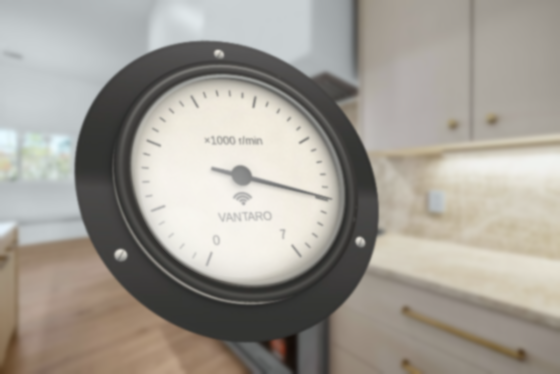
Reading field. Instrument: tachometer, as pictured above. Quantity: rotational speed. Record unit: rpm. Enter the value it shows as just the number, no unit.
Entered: 6000
